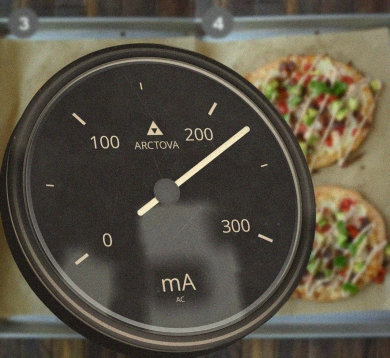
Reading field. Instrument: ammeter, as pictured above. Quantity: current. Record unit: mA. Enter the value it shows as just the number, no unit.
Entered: 225
